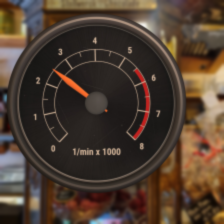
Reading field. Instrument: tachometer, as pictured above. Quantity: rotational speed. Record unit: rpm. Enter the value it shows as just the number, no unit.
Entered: 2500
